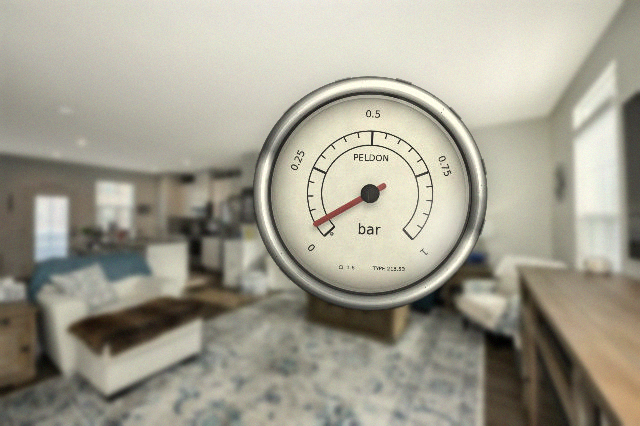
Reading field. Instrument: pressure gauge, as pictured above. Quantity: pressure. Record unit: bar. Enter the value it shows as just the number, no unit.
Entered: 0.05
